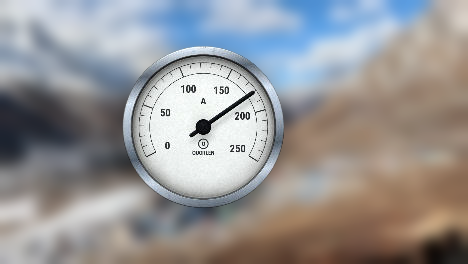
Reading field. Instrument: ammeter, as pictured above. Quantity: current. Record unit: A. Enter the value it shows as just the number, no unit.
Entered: 180
